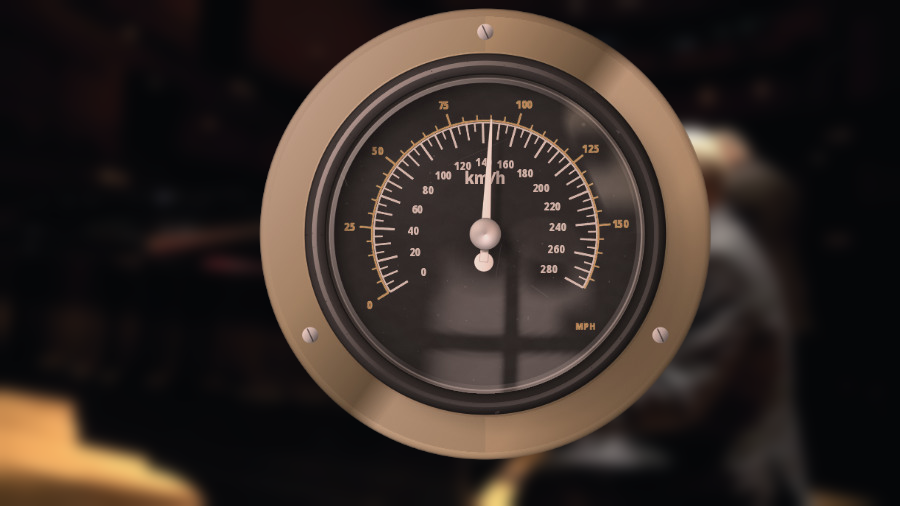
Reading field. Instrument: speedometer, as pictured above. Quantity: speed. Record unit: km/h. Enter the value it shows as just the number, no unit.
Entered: 145
